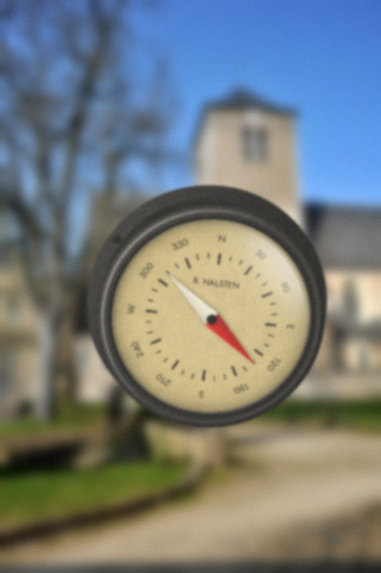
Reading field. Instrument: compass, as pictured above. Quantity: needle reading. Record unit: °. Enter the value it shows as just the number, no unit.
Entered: 130
